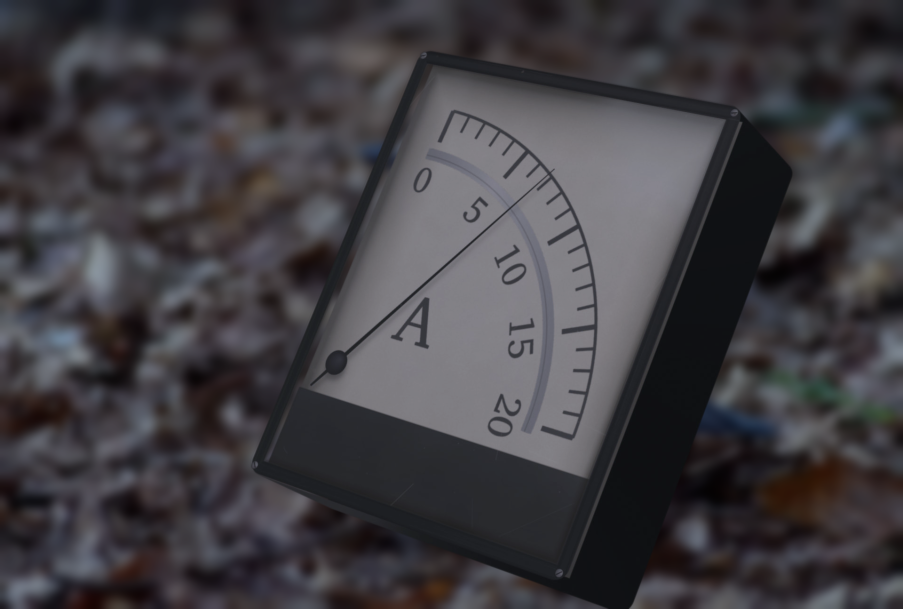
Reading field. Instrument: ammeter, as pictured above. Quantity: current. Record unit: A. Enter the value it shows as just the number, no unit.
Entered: 7
